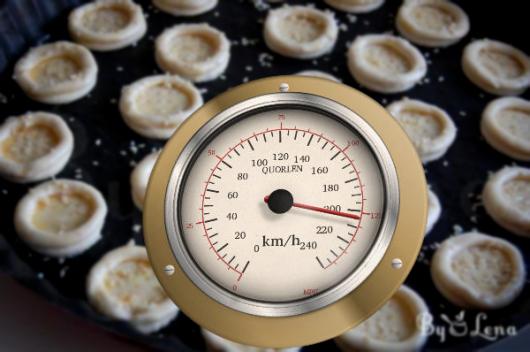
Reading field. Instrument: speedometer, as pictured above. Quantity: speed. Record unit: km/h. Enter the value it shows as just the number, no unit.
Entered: 205
